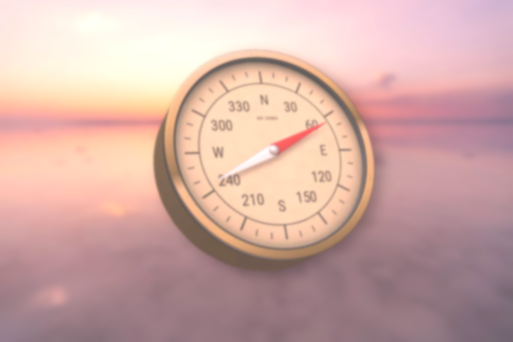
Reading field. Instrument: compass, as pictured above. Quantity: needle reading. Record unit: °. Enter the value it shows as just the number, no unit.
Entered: 65
